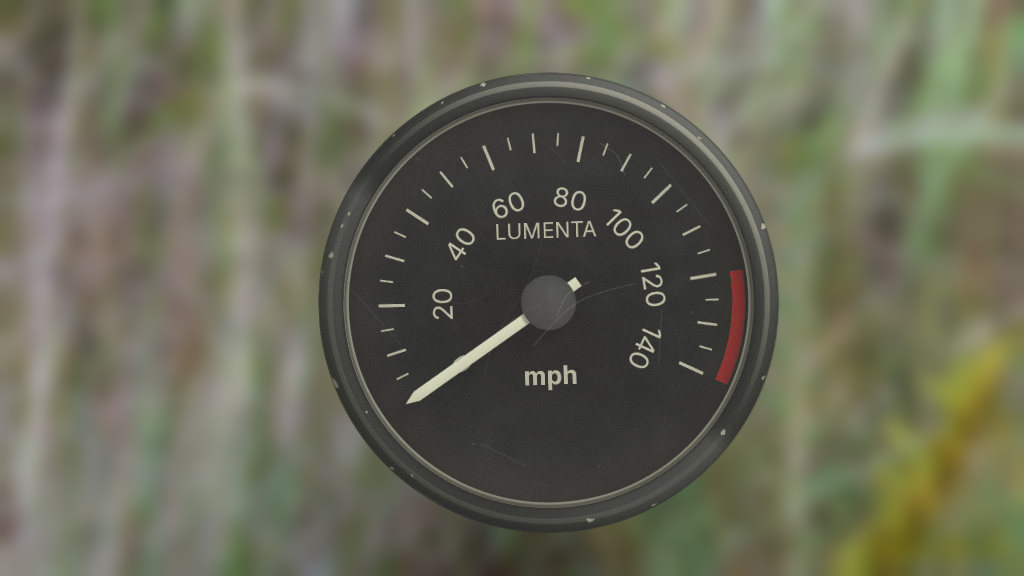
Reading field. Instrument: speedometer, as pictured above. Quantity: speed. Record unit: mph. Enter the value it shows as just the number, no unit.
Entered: 0
